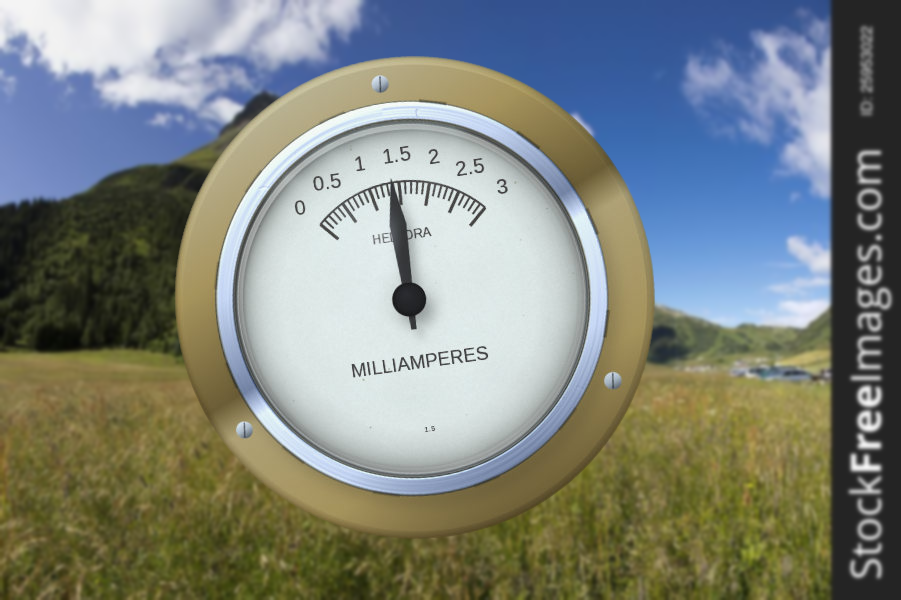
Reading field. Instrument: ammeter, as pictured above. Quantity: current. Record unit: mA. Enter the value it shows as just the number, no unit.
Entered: 1.4
